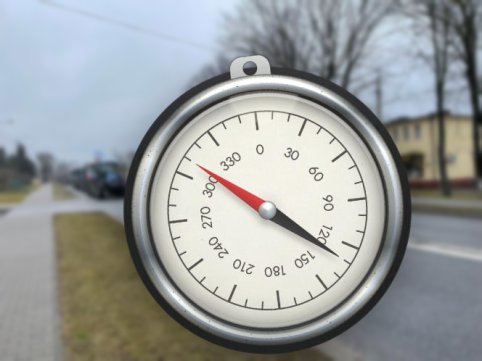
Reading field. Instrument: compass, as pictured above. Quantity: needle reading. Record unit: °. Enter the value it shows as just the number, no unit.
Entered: 310
